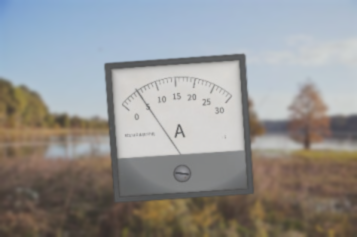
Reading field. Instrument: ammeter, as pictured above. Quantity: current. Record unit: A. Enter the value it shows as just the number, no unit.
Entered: 5
